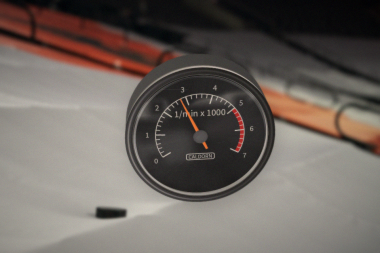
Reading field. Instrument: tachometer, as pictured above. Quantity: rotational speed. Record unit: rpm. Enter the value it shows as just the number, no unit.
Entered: 2800
